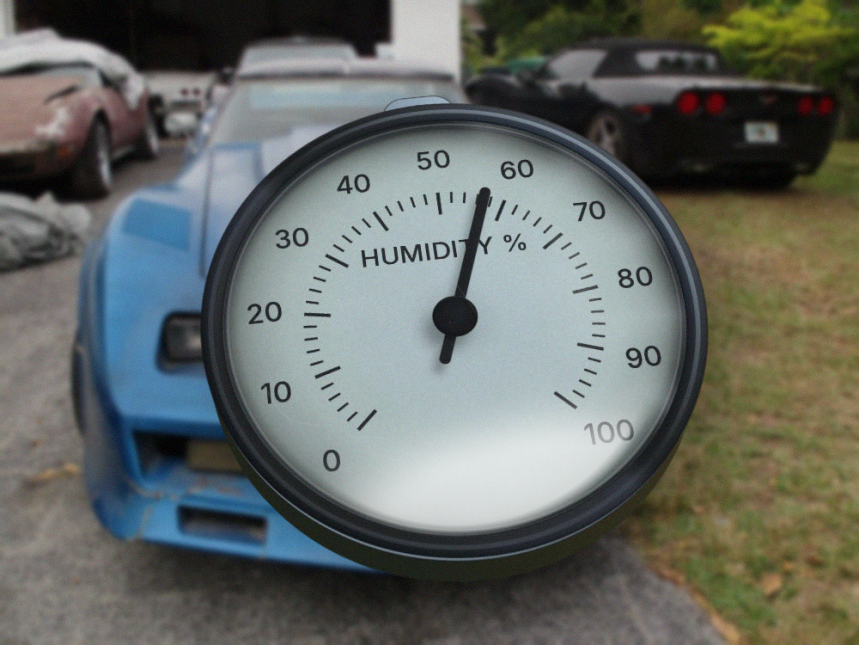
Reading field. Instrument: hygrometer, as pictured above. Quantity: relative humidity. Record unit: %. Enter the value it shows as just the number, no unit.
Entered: 57
